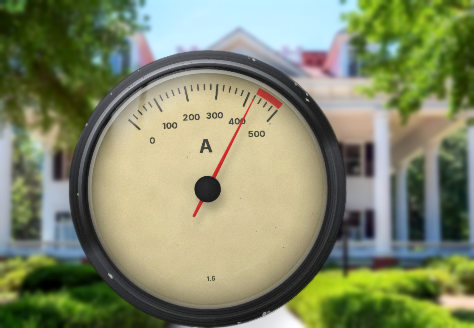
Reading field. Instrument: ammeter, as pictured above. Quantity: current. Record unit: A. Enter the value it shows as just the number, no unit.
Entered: 420
